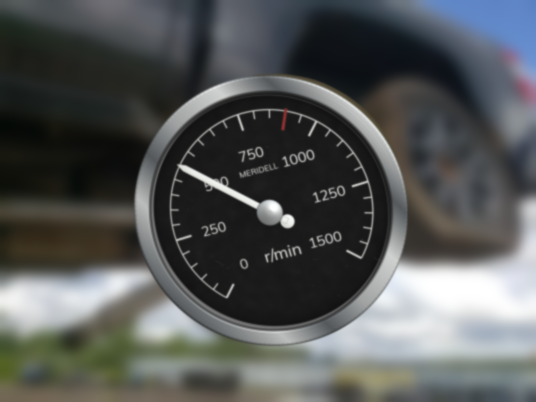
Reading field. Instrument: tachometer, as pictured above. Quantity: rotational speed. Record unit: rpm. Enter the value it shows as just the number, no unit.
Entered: 500
